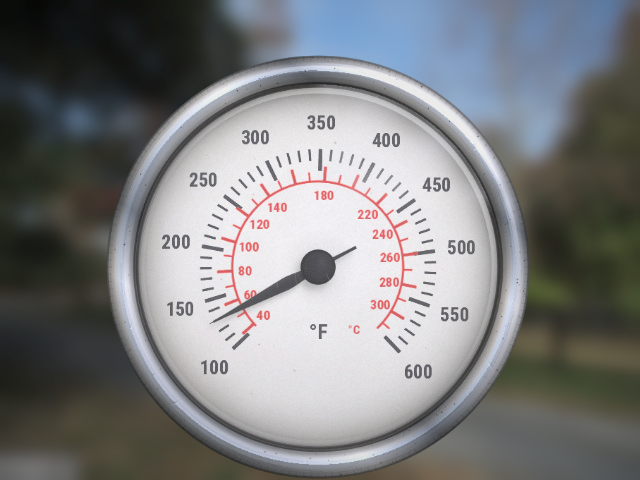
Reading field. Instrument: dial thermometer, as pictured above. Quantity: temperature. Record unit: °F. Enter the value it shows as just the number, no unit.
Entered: 130
